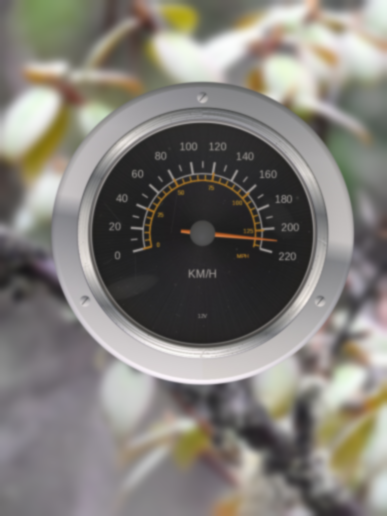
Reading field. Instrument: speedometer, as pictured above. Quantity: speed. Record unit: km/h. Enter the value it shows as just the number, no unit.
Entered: 210
